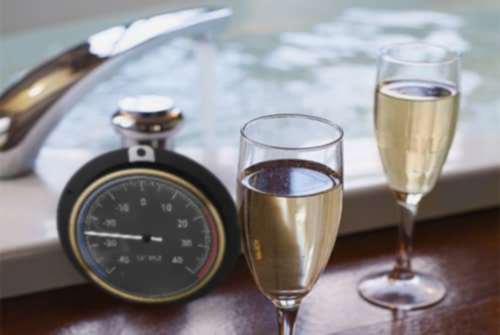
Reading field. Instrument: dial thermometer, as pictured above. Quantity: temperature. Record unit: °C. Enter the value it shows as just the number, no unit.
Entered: -25
